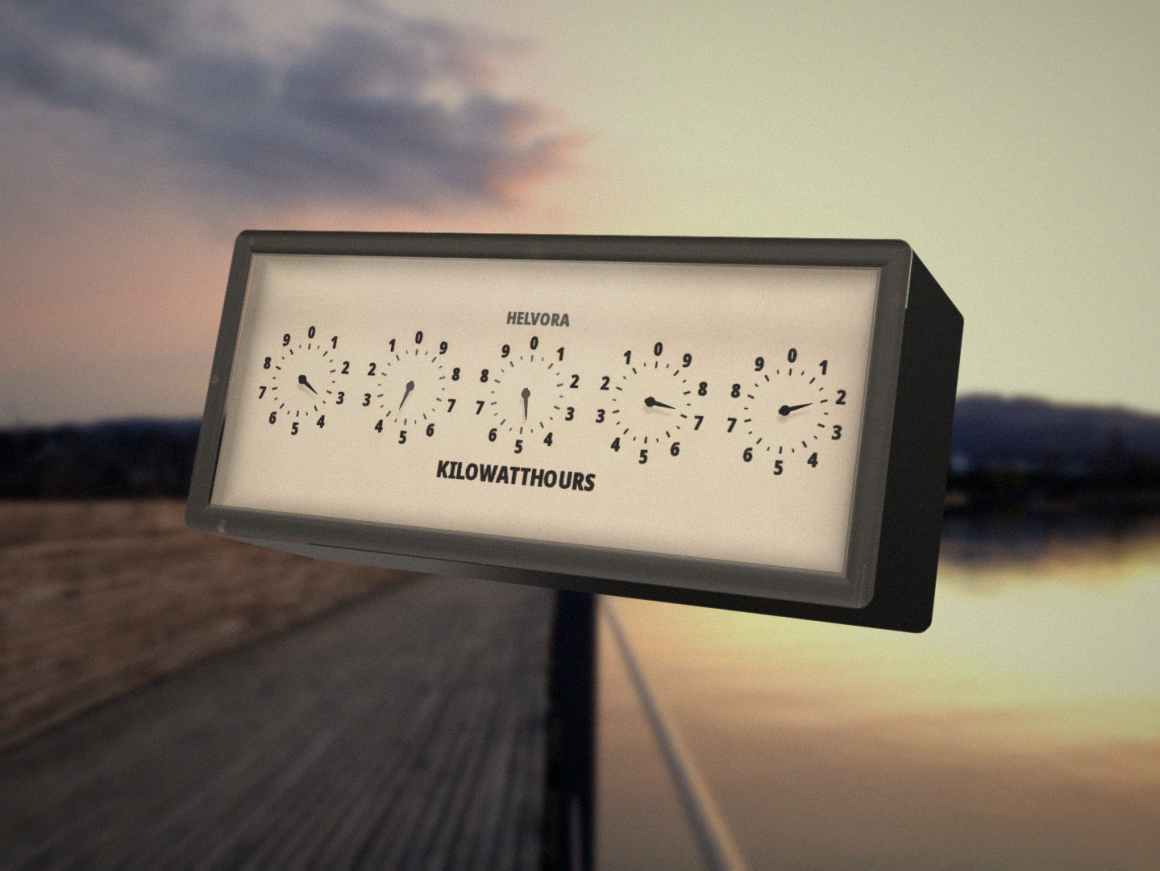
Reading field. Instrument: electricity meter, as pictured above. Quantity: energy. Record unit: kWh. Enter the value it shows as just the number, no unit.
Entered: 34472
